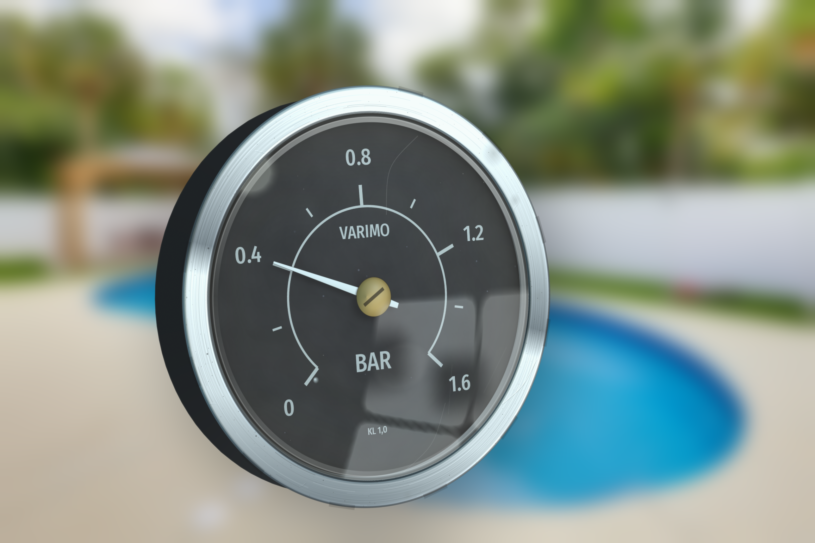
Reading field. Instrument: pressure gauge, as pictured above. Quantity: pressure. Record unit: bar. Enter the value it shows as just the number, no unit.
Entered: 0.4
